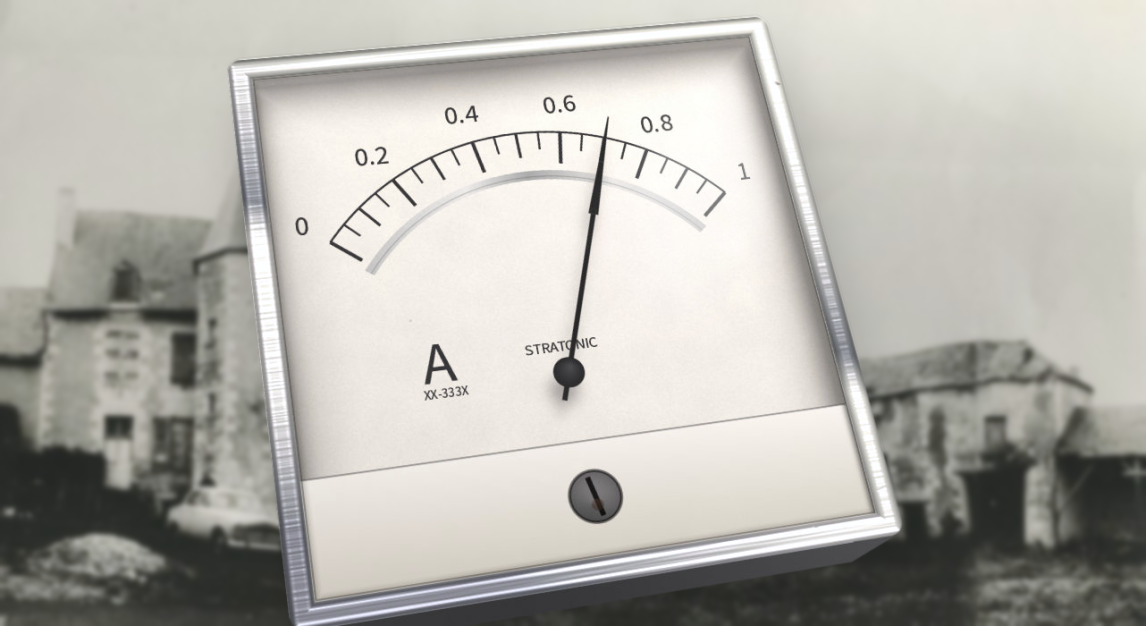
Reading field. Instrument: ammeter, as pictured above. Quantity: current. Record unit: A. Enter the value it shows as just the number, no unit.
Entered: 0.7
